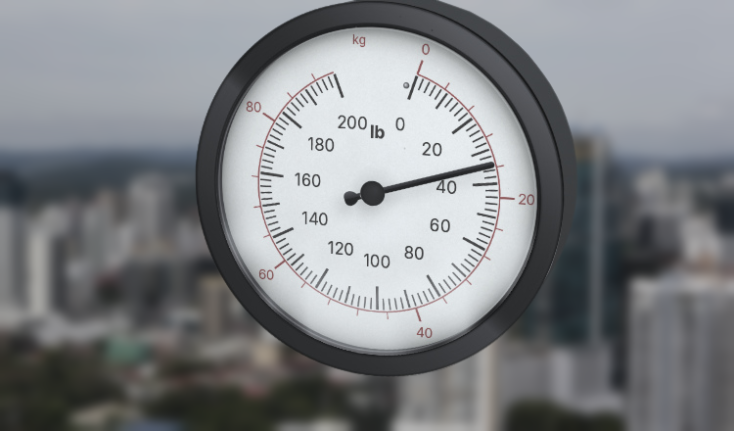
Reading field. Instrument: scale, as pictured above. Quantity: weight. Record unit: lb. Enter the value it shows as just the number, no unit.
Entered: 34
